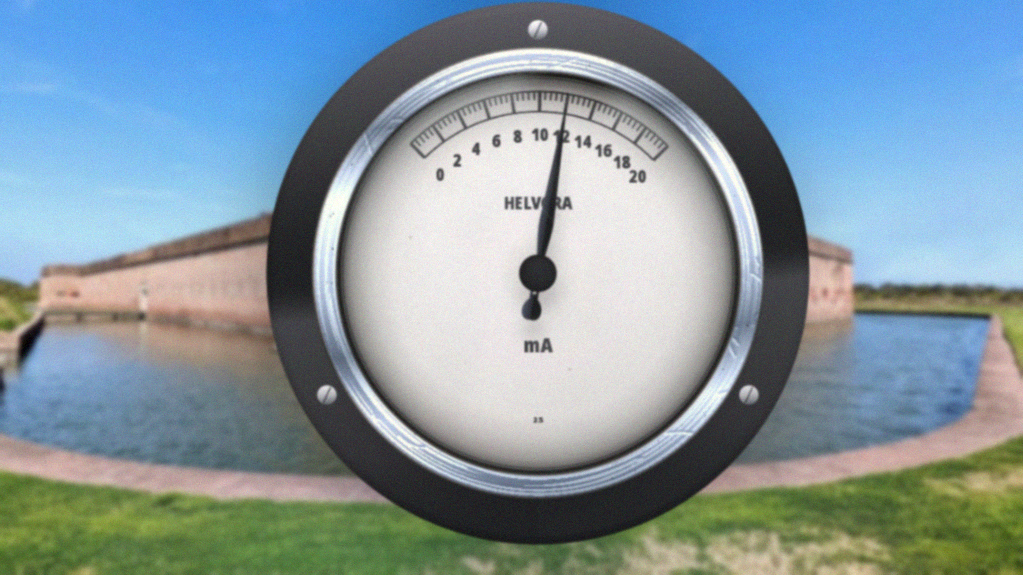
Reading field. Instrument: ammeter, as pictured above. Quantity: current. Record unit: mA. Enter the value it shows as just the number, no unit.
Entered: 12
